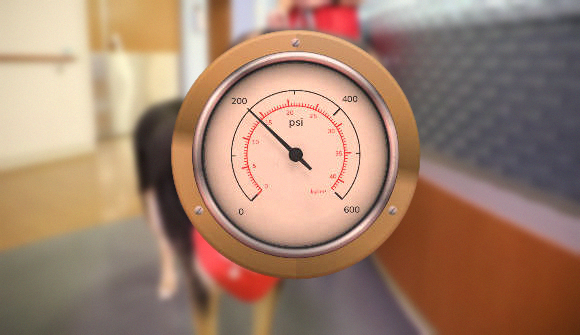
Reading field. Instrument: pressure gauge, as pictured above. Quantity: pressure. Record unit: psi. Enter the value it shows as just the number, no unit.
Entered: 200
